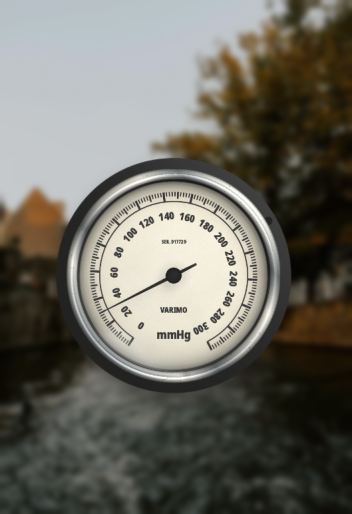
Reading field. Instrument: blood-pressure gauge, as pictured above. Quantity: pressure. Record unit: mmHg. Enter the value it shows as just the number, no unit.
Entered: 30
